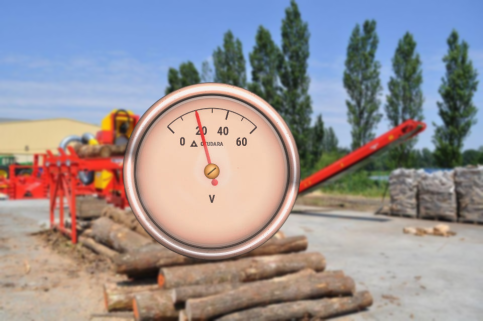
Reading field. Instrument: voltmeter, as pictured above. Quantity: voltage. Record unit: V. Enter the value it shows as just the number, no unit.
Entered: 20
